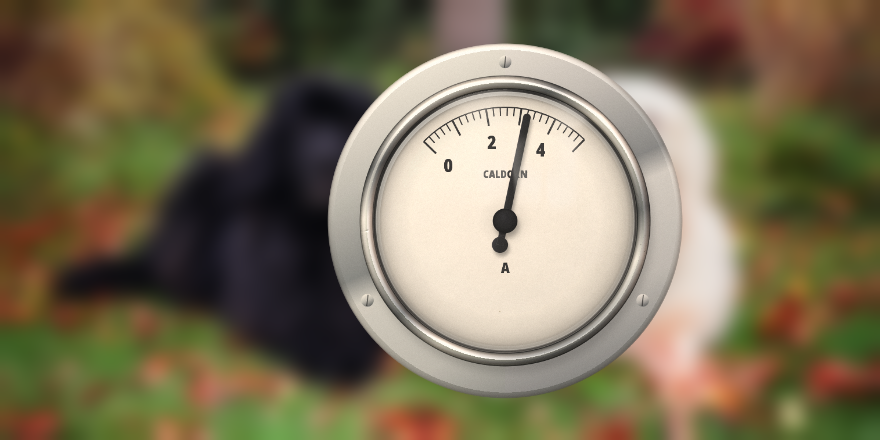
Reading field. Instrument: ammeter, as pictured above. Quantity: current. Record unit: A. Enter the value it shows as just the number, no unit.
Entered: 3.2
